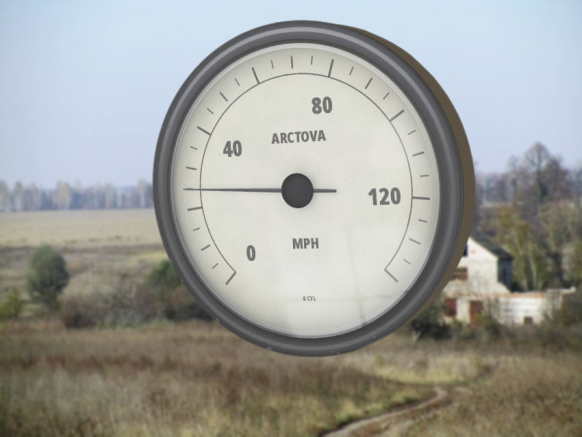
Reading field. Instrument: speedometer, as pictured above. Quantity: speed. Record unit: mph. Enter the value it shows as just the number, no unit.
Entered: 25
